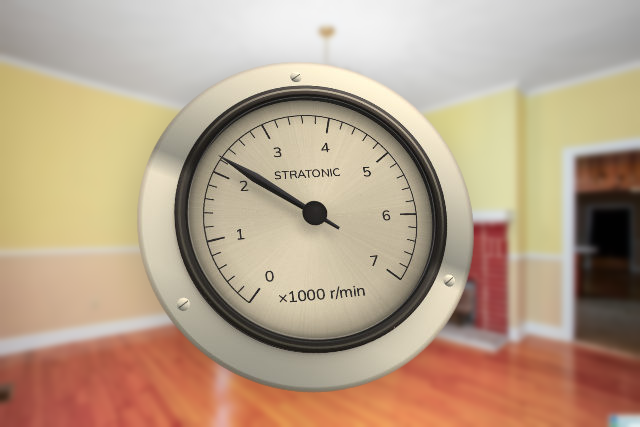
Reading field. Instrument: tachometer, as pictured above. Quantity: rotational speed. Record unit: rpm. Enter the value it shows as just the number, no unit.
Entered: 2200
